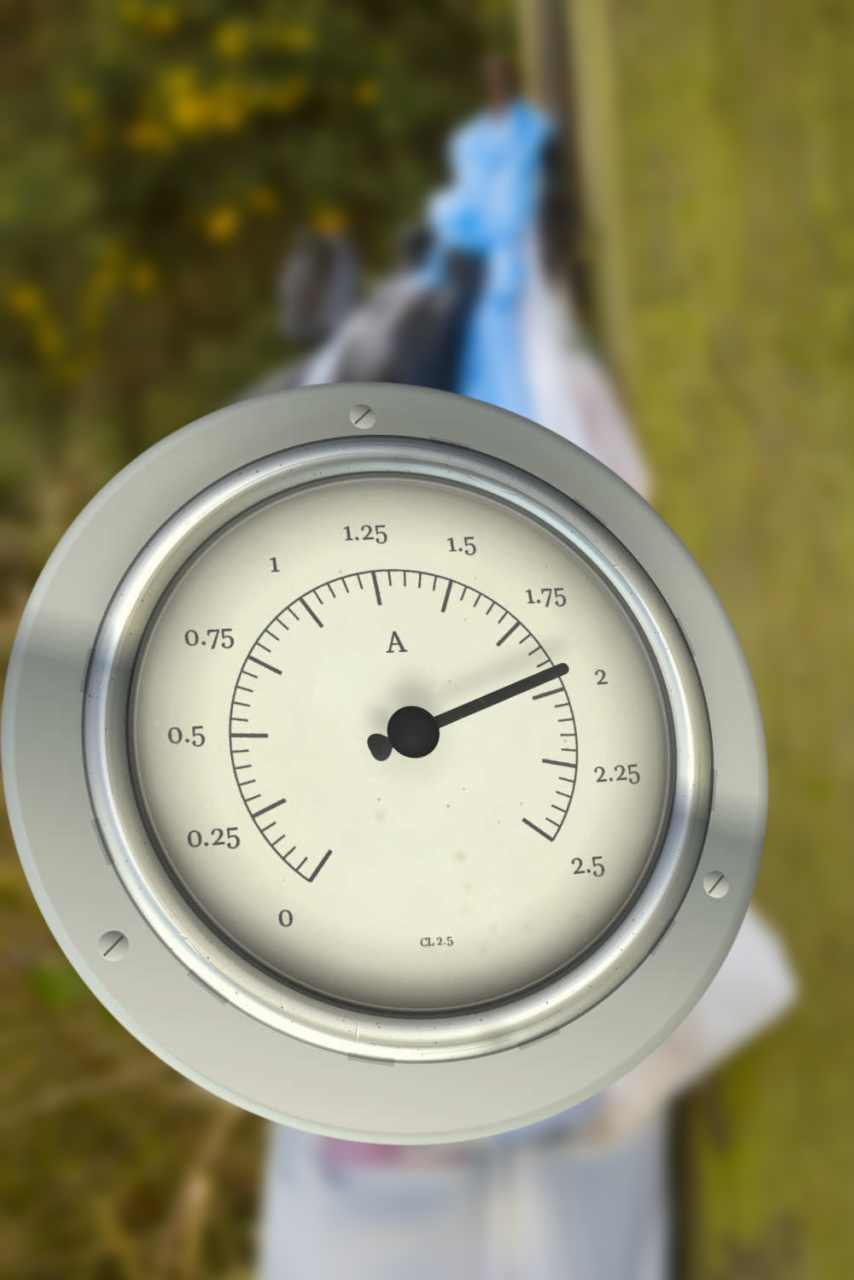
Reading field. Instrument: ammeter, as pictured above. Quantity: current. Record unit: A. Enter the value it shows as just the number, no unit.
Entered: 1.95
